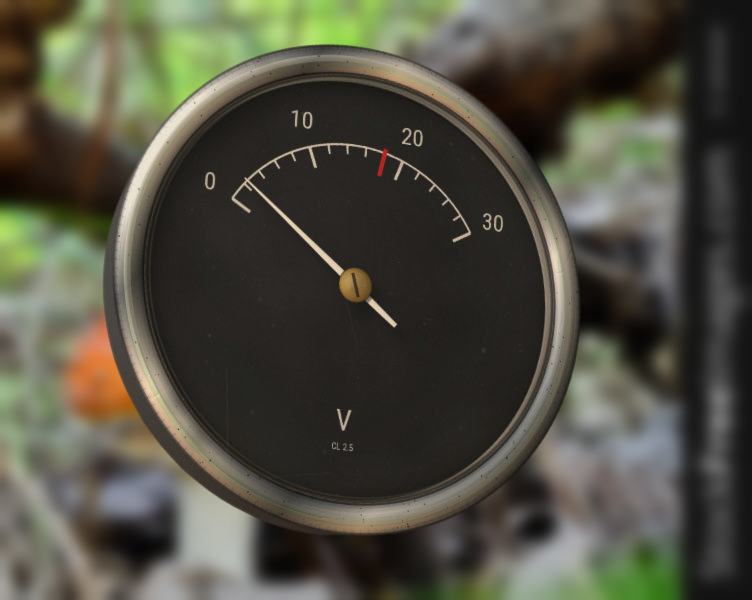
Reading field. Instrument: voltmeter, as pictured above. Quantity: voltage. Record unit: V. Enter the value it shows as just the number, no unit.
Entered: 2
